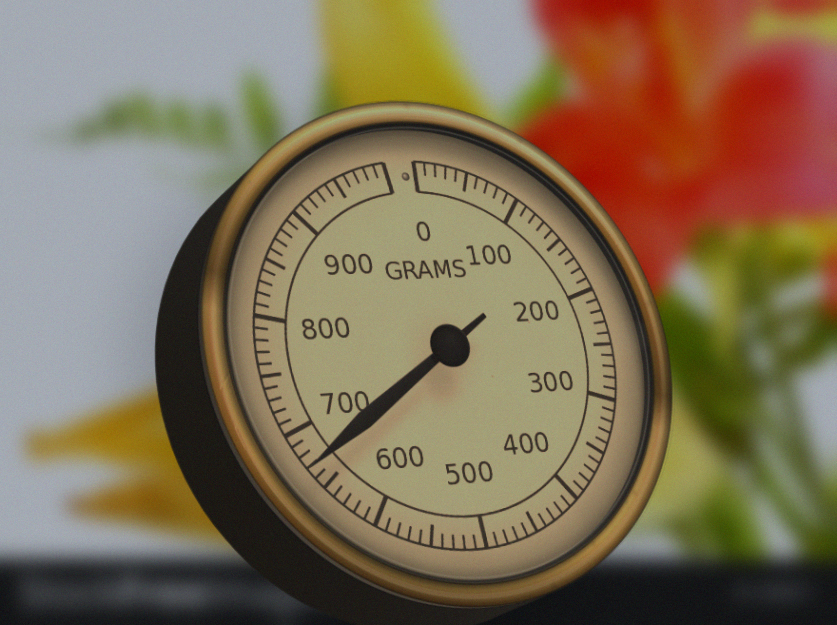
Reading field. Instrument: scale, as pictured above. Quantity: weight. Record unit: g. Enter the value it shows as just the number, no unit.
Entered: 670
